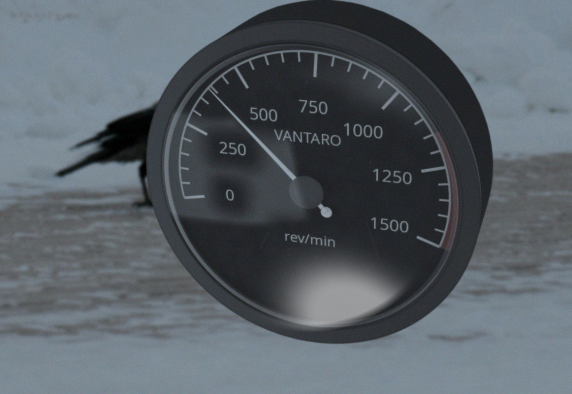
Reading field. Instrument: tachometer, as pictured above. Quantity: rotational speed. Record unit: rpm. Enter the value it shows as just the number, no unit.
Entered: 400
